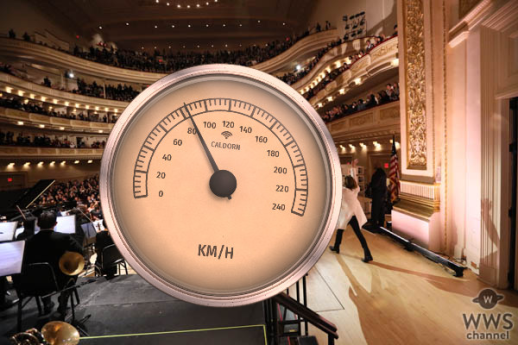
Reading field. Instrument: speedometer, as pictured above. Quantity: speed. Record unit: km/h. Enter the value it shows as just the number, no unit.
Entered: 84
